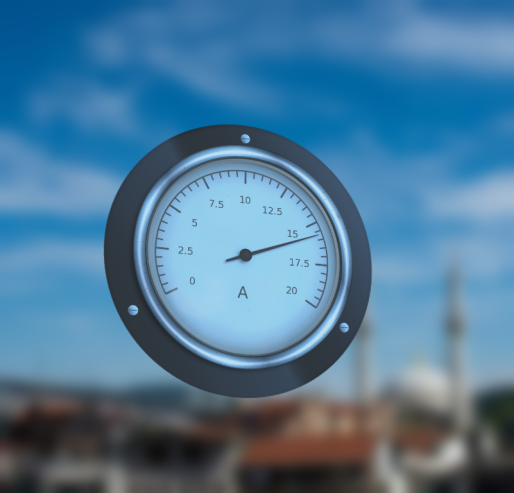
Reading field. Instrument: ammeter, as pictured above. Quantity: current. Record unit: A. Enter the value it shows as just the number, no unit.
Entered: 15.75
